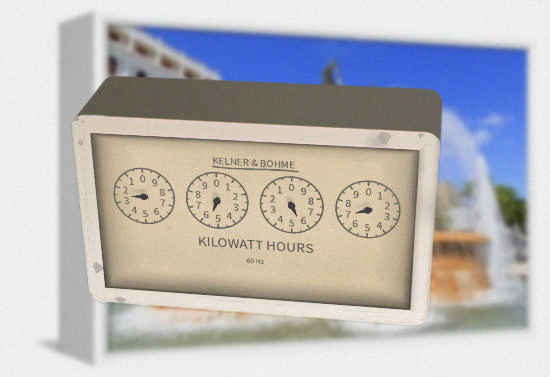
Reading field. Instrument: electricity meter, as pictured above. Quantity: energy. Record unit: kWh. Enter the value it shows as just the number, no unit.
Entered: 2557
